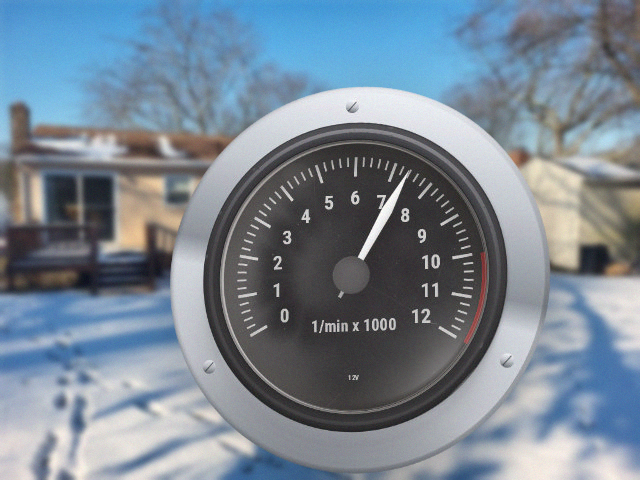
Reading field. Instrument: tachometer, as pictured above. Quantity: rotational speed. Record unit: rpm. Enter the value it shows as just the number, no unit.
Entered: 7400
